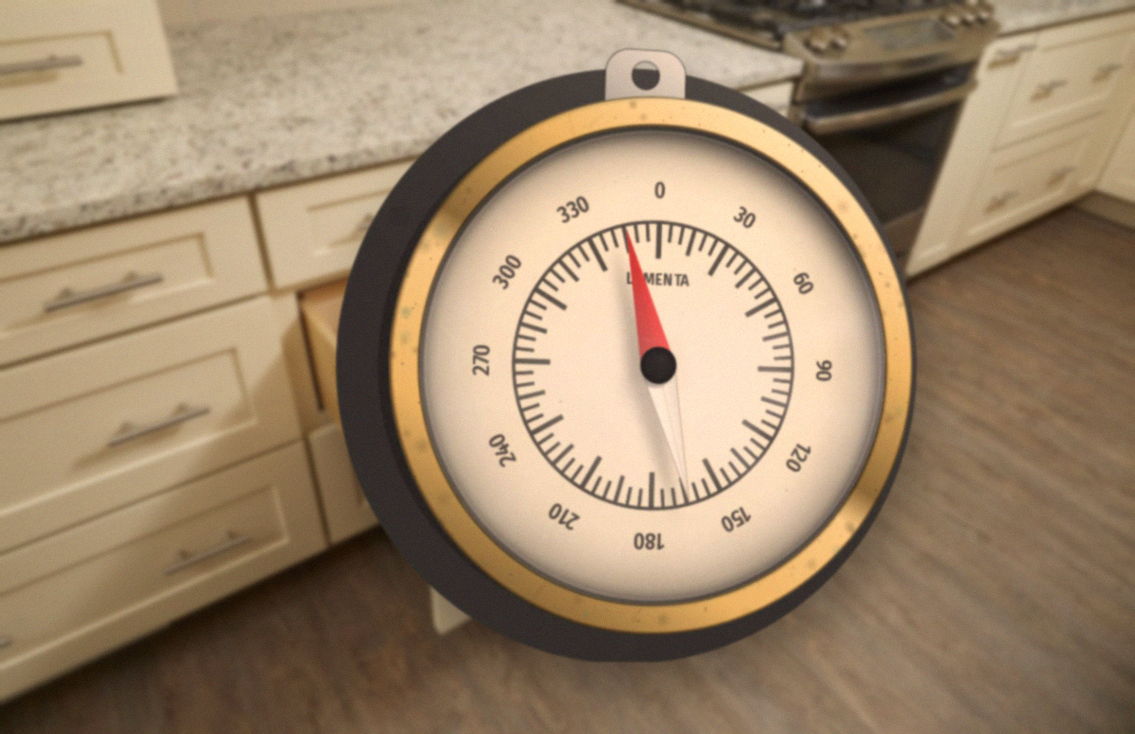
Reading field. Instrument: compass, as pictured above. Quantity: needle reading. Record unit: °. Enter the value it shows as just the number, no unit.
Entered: 345
